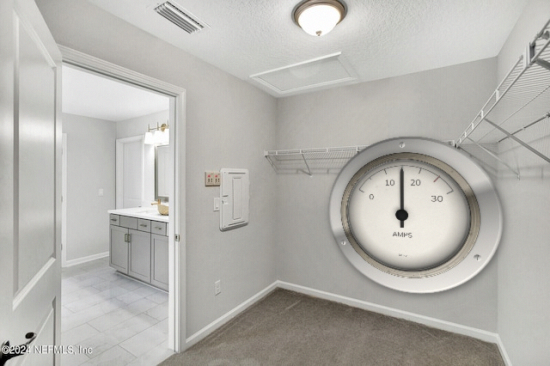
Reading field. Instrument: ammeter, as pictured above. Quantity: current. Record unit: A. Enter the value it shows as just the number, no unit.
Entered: 15
